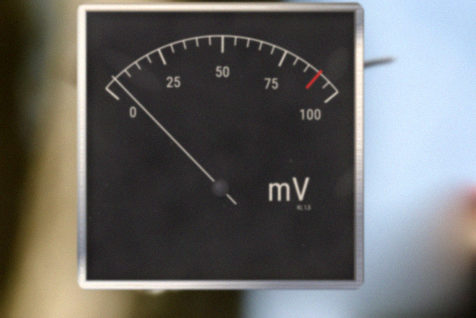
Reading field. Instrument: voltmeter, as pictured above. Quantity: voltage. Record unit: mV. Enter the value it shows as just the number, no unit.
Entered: 5
